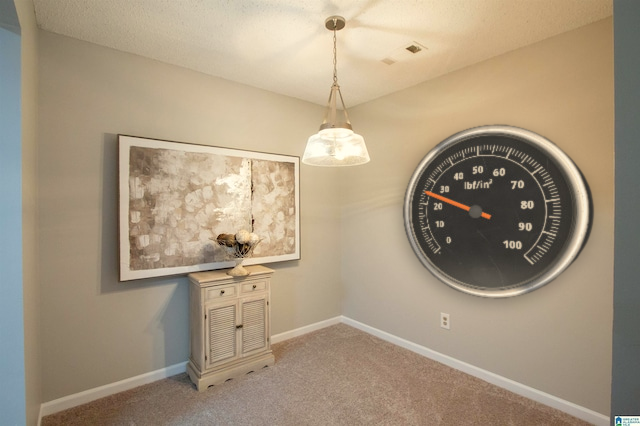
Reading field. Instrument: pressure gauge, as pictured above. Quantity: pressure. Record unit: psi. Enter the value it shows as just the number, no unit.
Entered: 25
